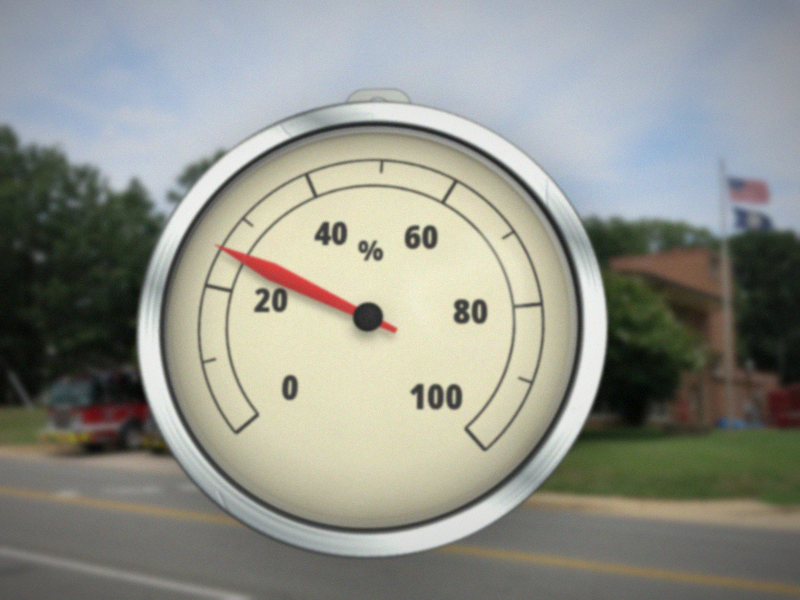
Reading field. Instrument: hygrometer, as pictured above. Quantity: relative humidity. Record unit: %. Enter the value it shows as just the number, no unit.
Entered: 25
